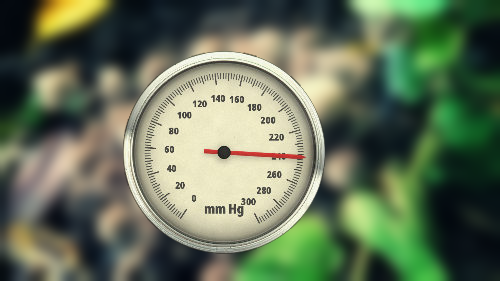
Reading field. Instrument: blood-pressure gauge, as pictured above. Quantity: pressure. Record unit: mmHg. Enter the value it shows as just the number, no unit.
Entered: 240
